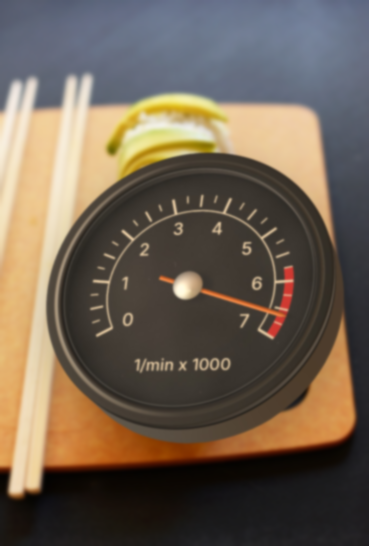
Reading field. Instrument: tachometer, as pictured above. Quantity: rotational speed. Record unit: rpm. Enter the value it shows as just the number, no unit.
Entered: 6625
